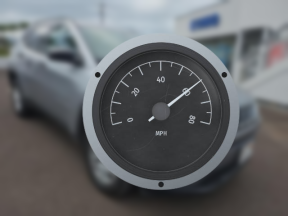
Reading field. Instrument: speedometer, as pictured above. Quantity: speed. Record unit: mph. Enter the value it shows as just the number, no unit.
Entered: 60
